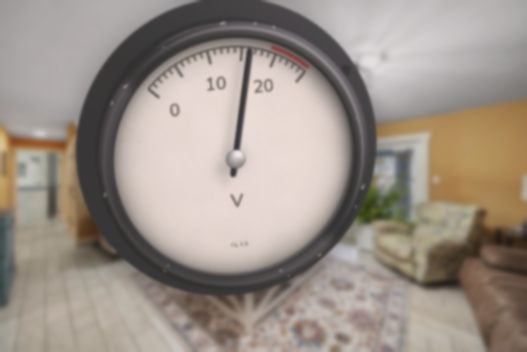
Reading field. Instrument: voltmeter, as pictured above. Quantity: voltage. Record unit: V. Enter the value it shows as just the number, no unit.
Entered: 16
